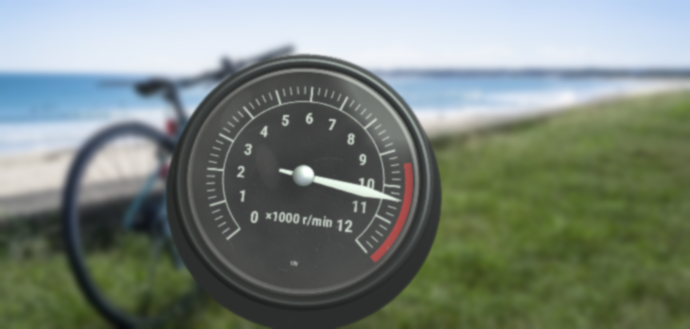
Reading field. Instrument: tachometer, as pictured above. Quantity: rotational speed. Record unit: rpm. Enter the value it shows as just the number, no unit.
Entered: 10400
